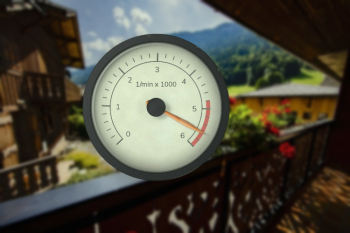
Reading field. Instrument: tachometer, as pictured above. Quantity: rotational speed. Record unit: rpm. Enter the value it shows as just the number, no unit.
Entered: 5600
